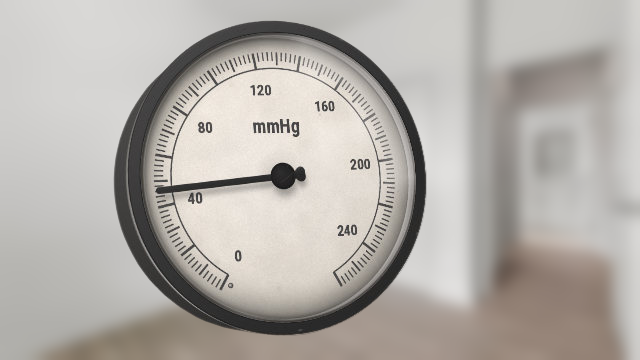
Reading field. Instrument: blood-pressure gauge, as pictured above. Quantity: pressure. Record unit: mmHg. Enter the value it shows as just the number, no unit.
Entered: 46
